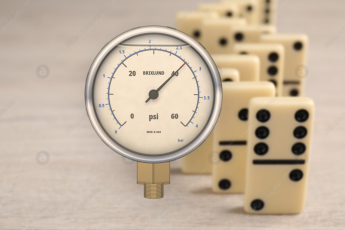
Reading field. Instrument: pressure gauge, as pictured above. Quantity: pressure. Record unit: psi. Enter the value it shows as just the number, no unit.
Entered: 40
